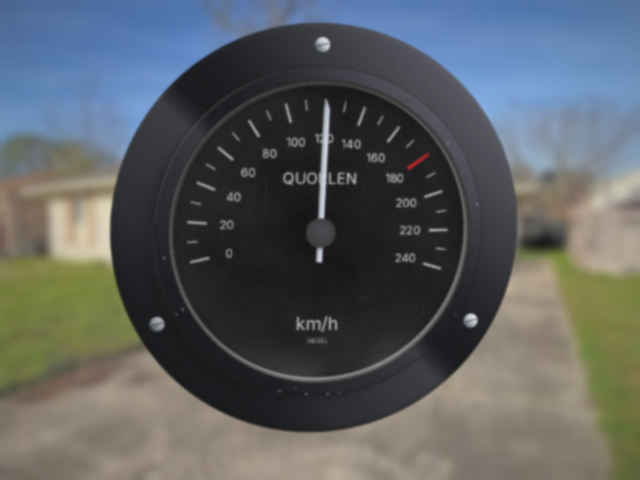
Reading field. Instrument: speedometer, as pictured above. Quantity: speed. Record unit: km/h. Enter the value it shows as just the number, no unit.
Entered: 120
